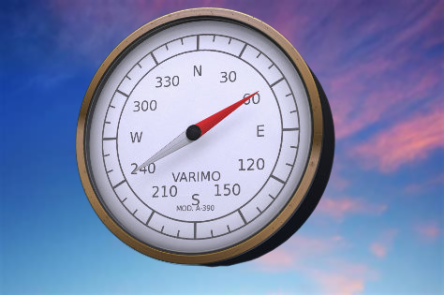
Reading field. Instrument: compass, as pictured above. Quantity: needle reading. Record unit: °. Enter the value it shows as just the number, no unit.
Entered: 60
